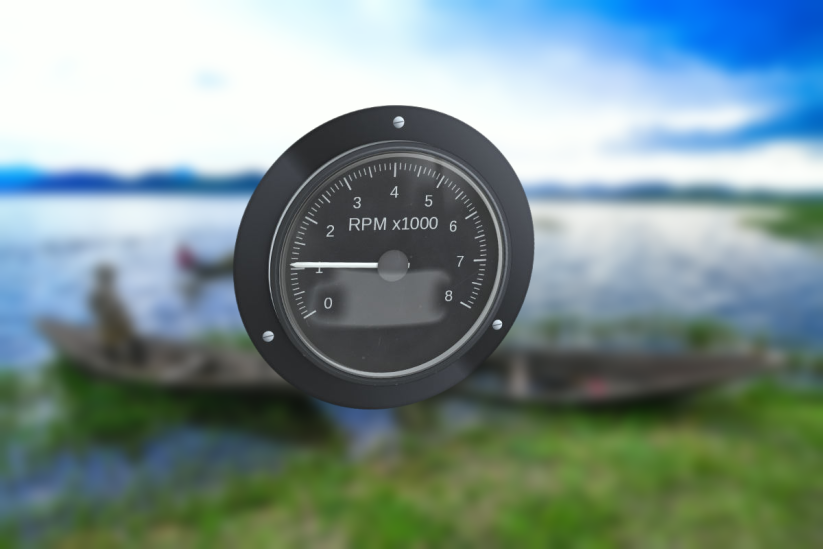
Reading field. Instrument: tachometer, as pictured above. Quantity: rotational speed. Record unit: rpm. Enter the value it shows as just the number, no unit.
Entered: 1100
